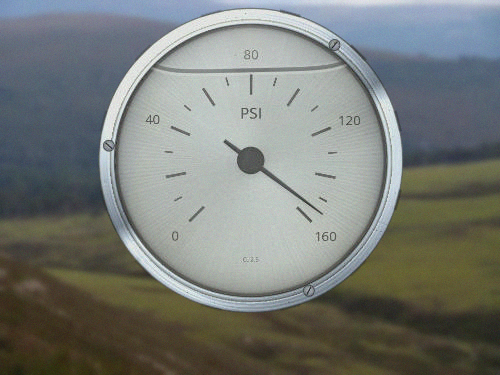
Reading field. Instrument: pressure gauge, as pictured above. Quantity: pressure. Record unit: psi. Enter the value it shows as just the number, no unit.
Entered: 155
